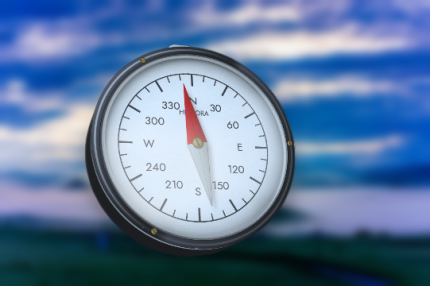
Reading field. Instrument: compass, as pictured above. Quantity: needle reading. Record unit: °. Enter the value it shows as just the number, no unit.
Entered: 350
